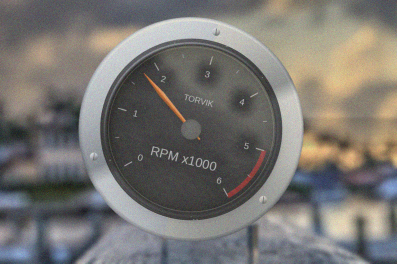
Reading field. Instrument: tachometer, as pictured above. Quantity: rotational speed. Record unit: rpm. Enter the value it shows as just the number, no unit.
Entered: 1750
